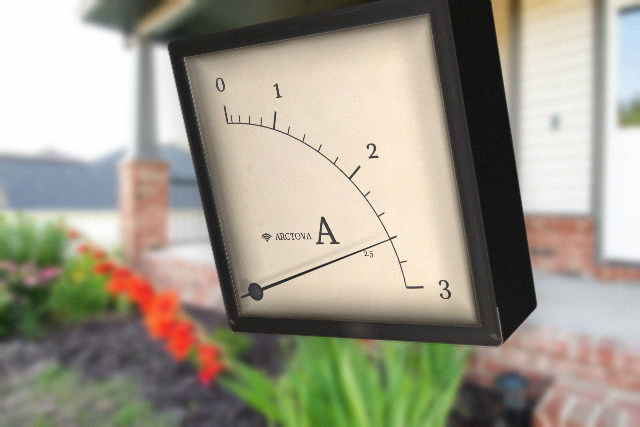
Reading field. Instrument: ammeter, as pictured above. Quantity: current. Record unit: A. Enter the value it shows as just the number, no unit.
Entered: 2.6
